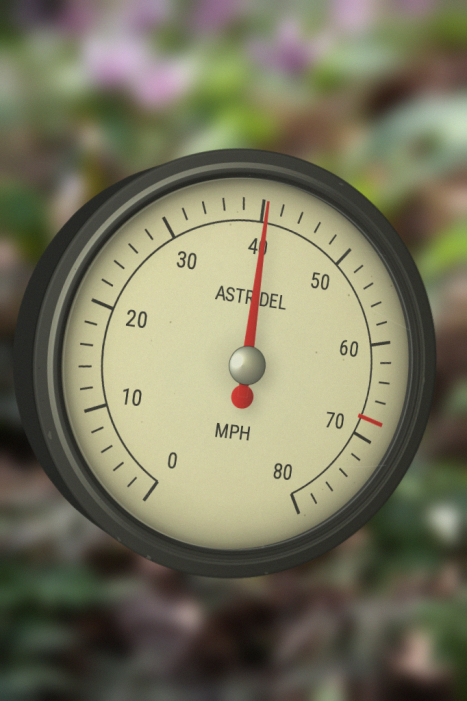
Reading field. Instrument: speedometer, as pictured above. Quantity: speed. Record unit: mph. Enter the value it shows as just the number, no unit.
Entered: 40
